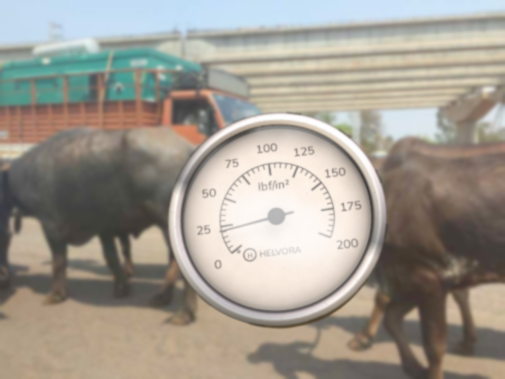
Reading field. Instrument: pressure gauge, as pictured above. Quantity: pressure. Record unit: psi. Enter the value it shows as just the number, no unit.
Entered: 20
